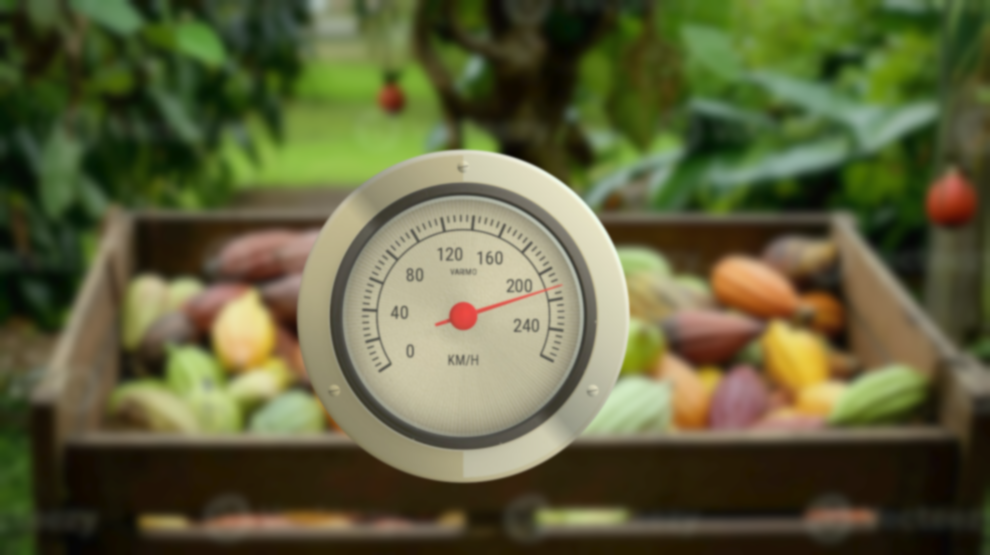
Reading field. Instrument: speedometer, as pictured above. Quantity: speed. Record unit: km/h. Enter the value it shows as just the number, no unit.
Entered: 212
